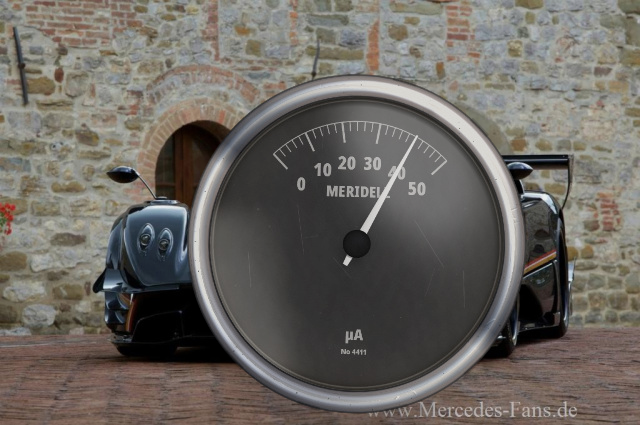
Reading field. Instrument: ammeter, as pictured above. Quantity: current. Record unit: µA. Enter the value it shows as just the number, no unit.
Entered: 40
